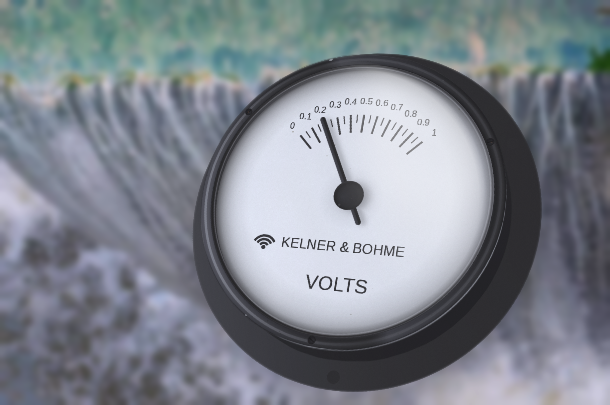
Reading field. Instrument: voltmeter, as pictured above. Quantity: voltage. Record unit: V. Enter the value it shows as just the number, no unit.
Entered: 0.2
